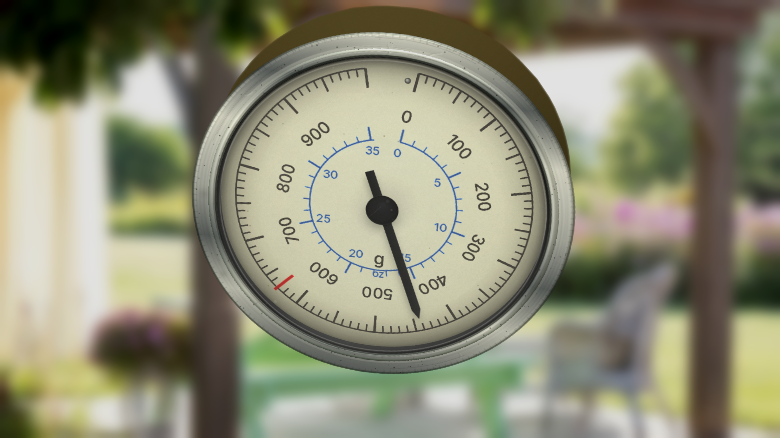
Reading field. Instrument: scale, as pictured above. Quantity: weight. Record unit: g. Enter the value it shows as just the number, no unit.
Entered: 440
